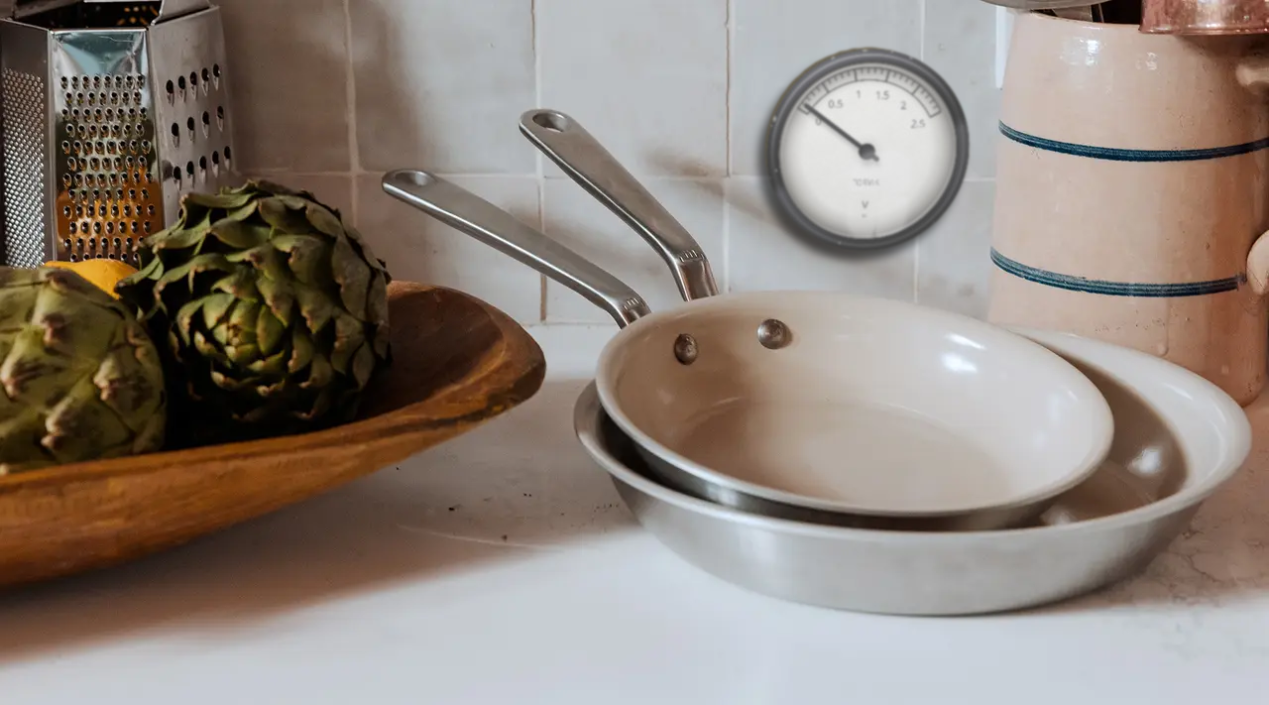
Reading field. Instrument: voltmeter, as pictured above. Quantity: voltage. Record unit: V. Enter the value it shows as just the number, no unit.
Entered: 0.1
